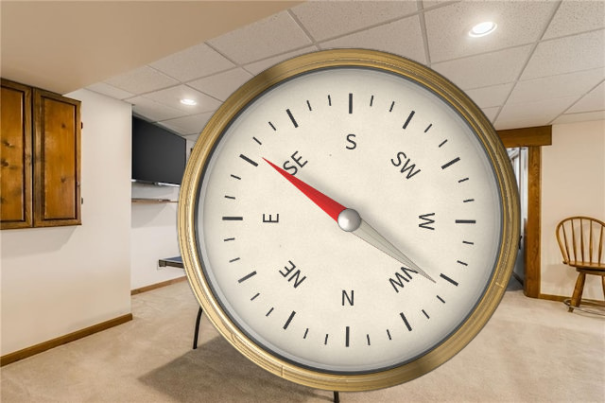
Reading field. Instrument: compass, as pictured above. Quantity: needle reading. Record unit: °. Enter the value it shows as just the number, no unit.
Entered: 125
